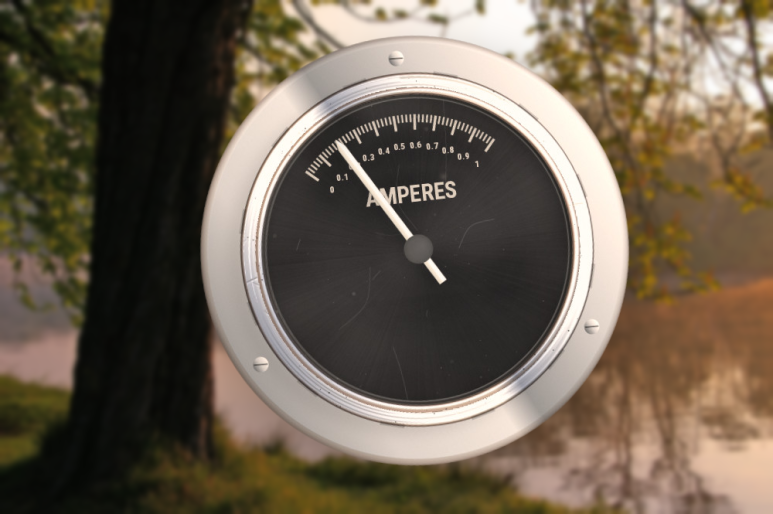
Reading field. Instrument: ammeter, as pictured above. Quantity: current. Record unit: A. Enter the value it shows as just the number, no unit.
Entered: 0.2
